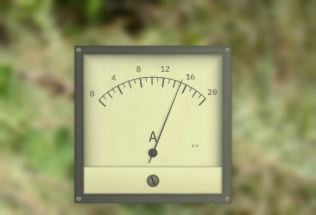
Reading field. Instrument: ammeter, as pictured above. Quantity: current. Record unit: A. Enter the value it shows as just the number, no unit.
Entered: 15
